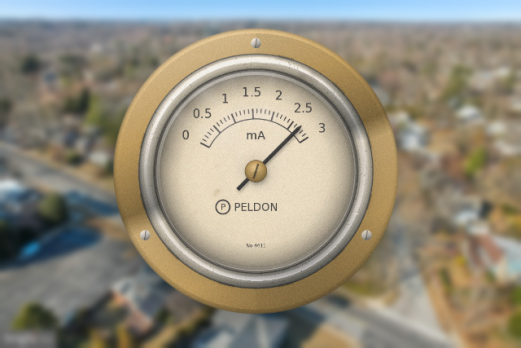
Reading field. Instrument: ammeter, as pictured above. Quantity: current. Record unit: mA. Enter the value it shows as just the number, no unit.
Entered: 2.7
